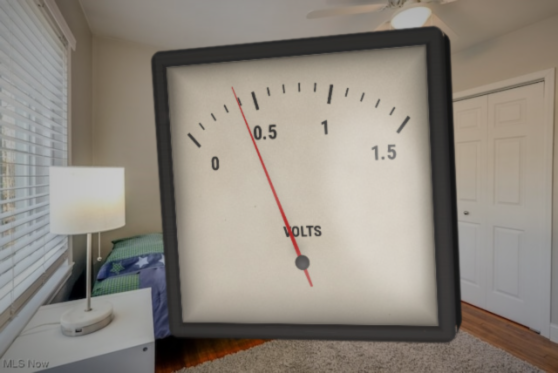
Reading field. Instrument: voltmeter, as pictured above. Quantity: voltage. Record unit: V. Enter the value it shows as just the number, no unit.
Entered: 0.4
